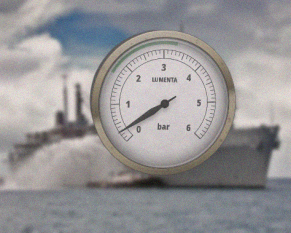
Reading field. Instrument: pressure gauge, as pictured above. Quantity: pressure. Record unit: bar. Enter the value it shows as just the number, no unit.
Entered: 0.3
